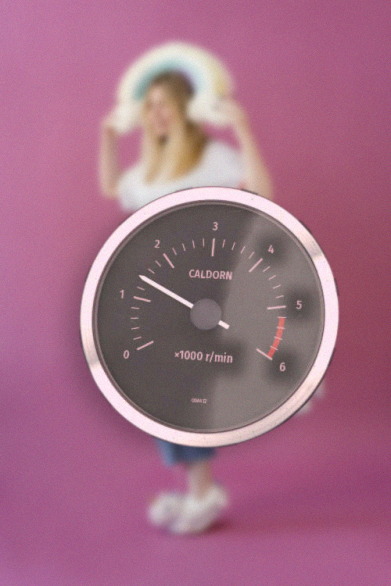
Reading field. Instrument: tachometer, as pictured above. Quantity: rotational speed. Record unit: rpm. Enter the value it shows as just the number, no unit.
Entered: 1400
